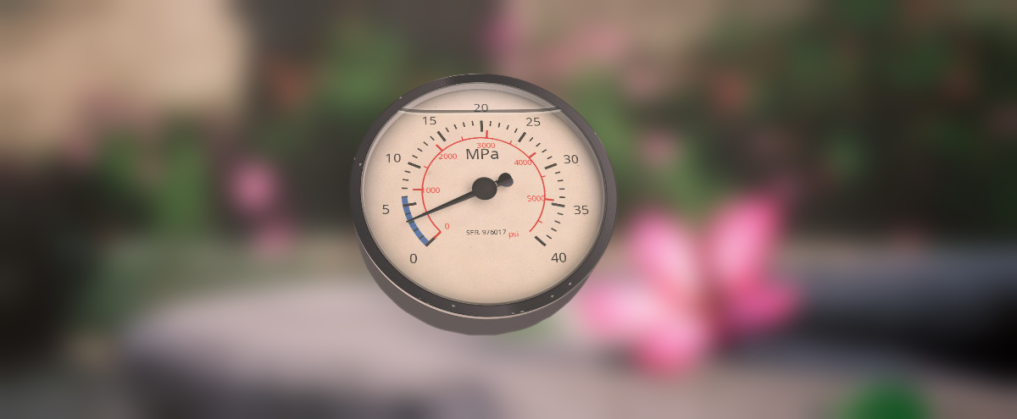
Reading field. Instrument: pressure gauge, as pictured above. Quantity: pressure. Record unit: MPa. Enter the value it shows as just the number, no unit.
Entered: 3
